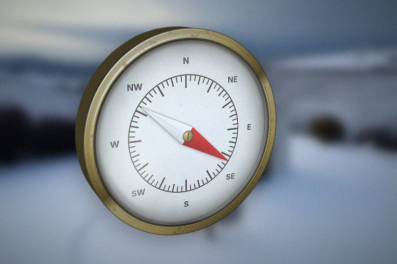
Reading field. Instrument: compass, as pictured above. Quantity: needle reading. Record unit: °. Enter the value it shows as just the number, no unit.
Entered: 125
